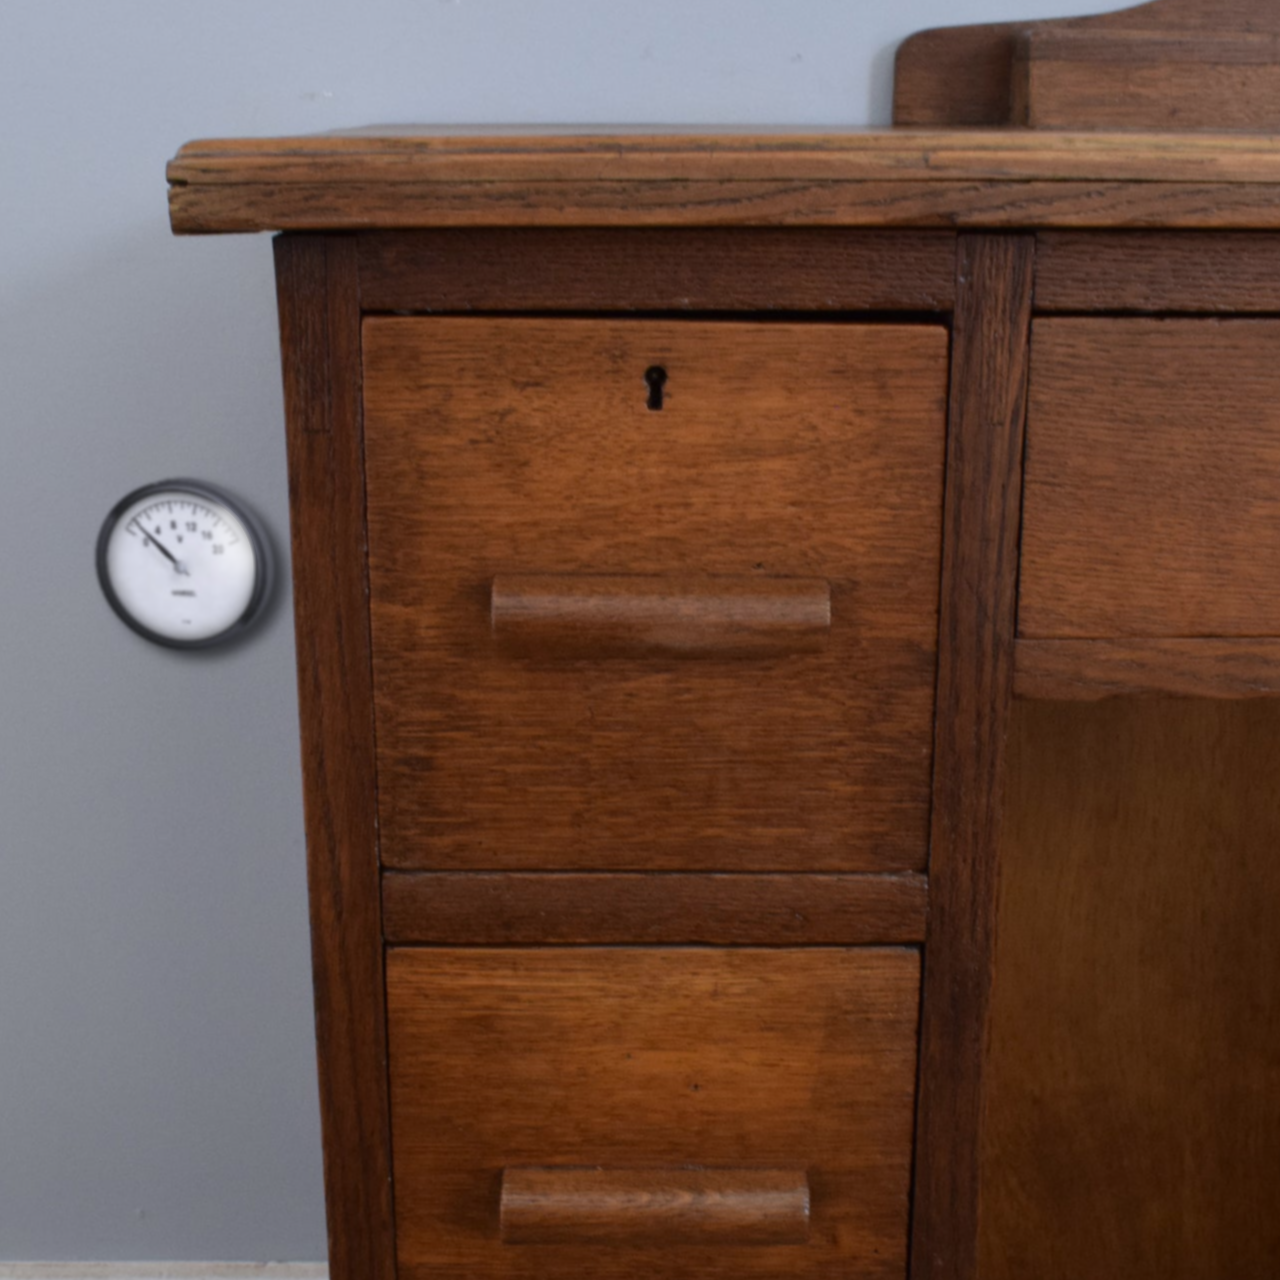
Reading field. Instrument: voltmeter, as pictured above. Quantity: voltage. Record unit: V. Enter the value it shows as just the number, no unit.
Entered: 2
